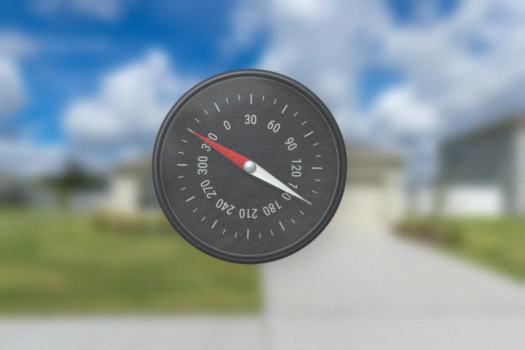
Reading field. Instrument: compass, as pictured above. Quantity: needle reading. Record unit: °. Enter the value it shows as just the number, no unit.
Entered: 330
